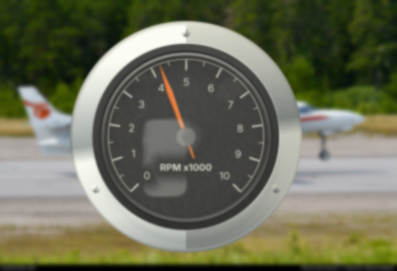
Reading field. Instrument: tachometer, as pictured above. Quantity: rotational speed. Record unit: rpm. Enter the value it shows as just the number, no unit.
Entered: 4250
